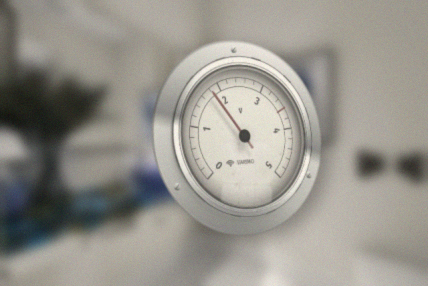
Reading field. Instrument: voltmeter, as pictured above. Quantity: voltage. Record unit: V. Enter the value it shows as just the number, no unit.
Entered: 1.8
